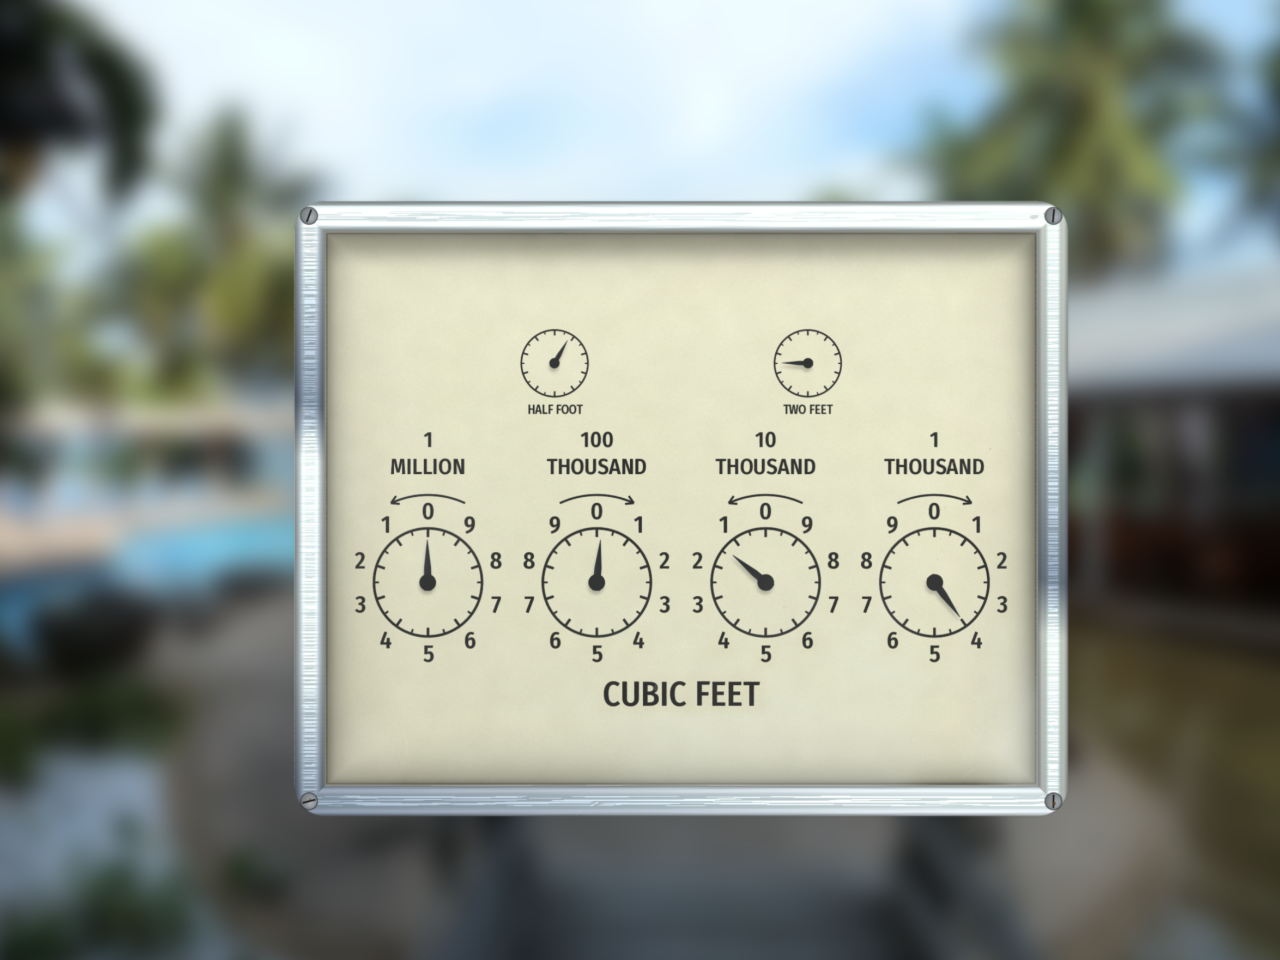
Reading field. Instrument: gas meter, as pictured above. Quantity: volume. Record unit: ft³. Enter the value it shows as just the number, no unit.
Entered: 1400
